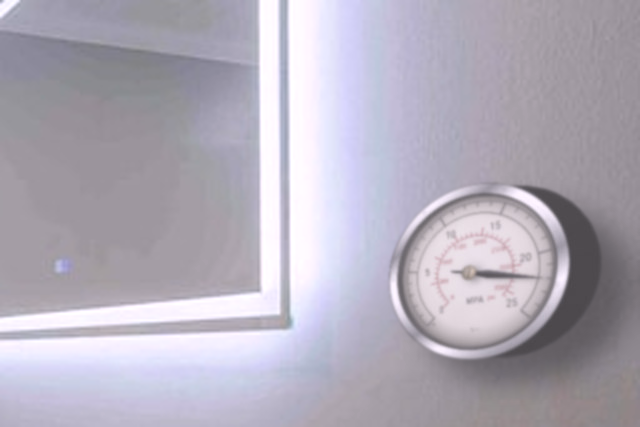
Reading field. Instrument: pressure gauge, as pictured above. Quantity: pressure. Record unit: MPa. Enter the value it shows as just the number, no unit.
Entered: 22
